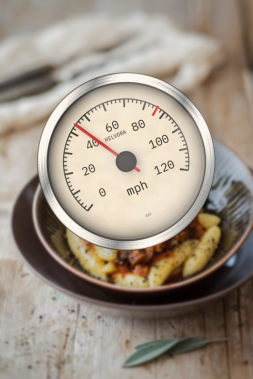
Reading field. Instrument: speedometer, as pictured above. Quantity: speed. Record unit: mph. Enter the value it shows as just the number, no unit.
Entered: 44
